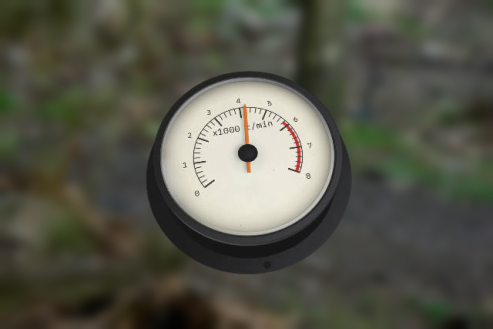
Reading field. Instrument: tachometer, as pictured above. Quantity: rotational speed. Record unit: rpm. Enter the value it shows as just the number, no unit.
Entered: 4200
